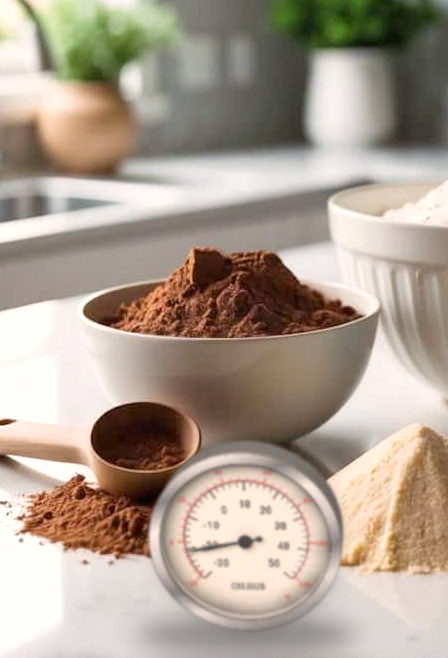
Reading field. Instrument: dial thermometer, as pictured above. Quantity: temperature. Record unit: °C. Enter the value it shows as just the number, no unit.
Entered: -20
